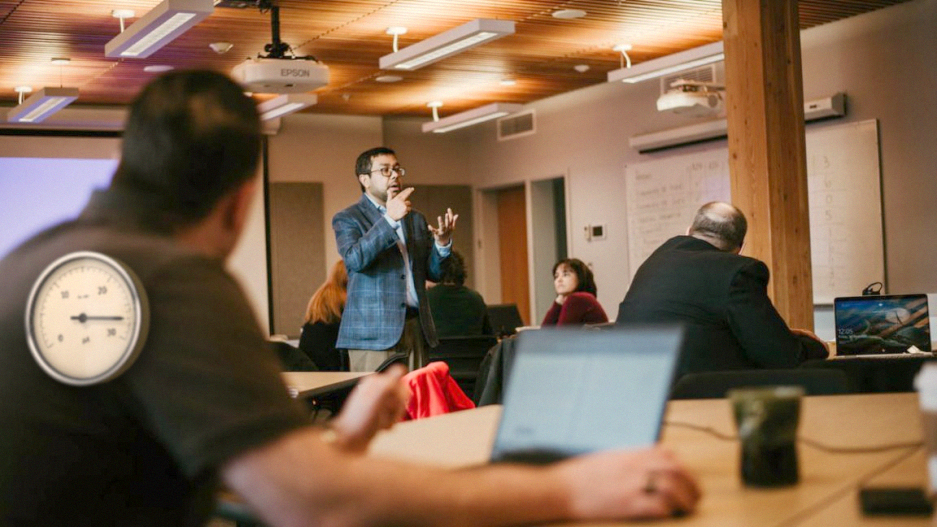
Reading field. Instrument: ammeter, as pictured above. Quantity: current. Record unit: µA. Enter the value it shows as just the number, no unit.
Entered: 27
